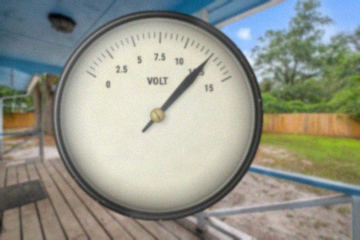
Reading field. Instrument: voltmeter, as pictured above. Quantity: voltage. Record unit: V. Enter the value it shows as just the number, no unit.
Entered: 12.5
